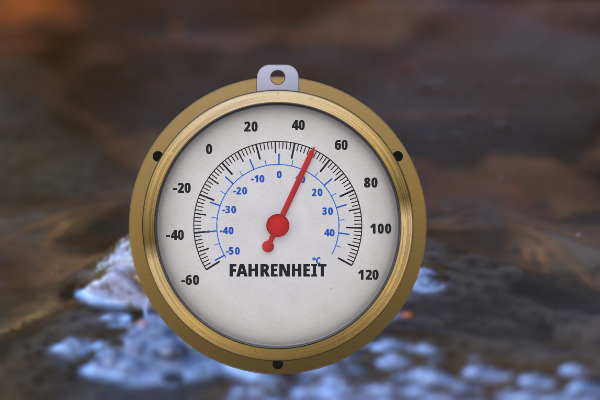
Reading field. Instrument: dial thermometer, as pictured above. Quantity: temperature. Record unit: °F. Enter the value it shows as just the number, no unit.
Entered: 50
